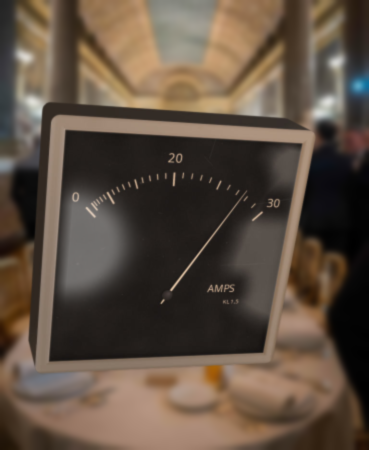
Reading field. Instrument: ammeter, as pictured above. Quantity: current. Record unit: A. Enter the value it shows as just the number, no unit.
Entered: 27.5
